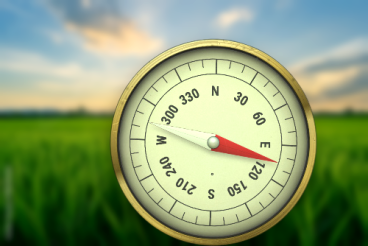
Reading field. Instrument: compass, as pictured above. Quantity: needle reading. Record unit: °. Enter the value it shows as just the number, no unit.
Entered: 105
